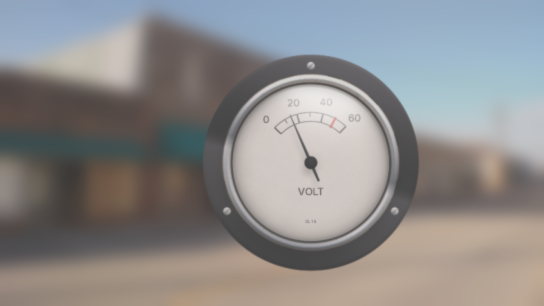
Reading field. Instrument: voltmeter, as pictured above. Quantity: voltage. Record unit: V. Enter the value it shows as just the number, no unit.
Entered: 15
